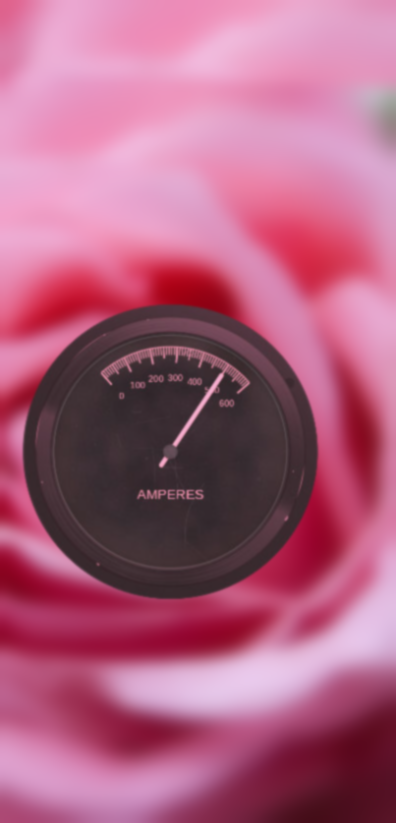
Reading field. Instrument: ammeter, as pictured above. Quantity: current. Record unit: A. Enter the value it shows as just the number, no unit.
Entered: 500
